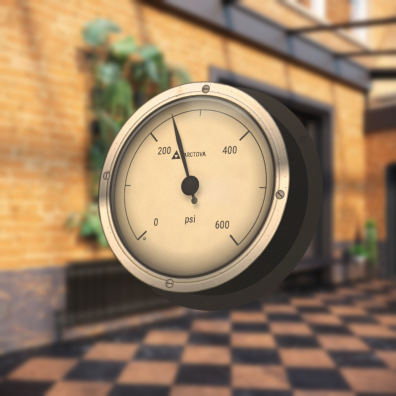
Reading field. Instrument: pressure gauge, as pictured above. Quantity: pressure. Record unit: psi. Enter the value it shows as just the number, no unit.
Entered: 250
